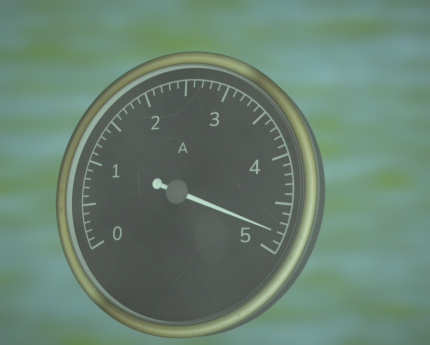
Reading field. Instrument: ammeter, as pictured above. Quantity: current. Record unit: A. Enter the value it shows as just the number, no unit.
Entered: 4.8
